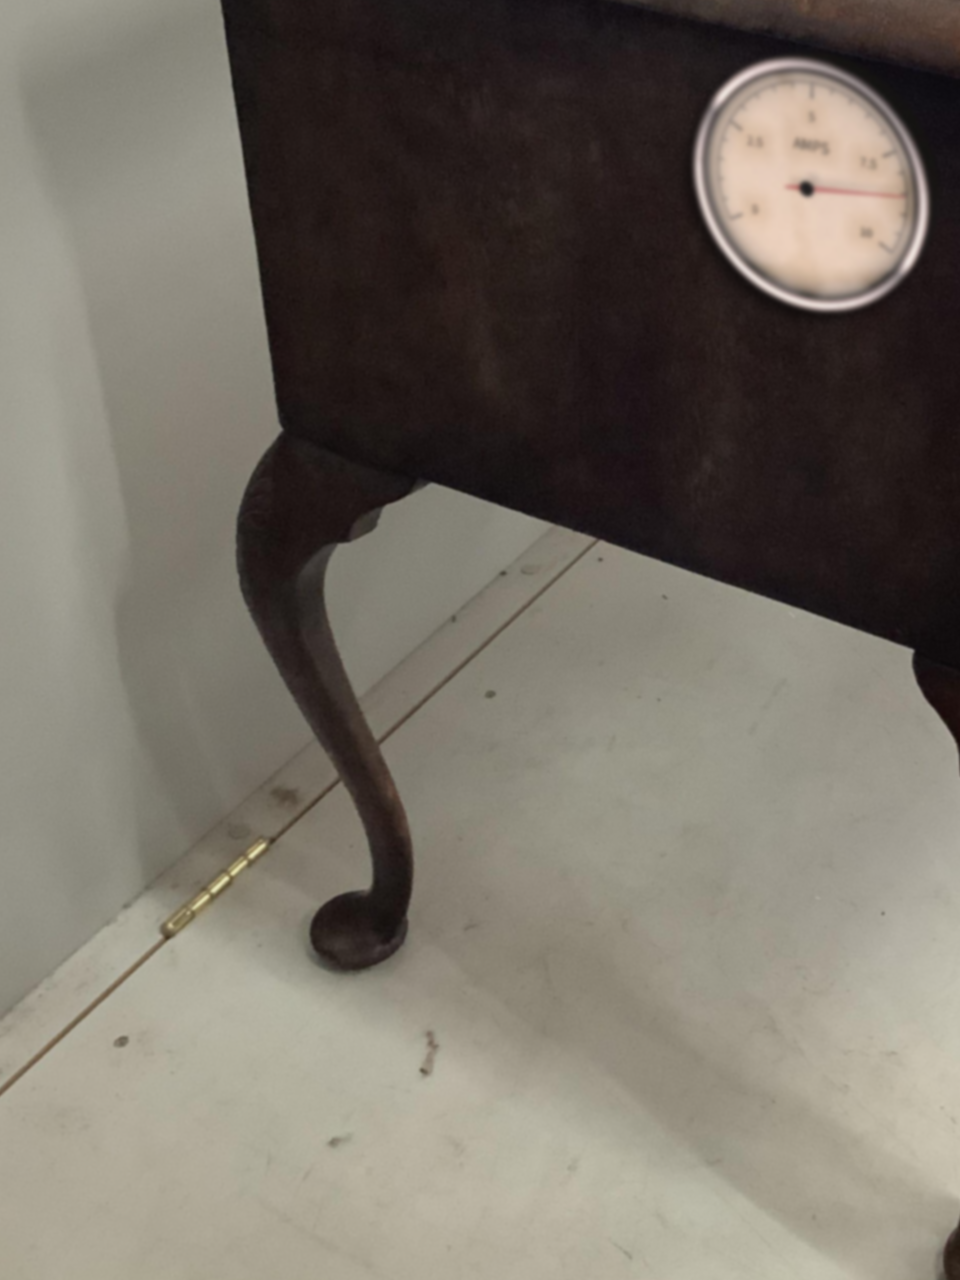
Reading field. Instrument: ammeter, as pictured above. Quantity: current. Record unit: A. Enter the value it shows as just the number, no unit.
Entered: 8.5
